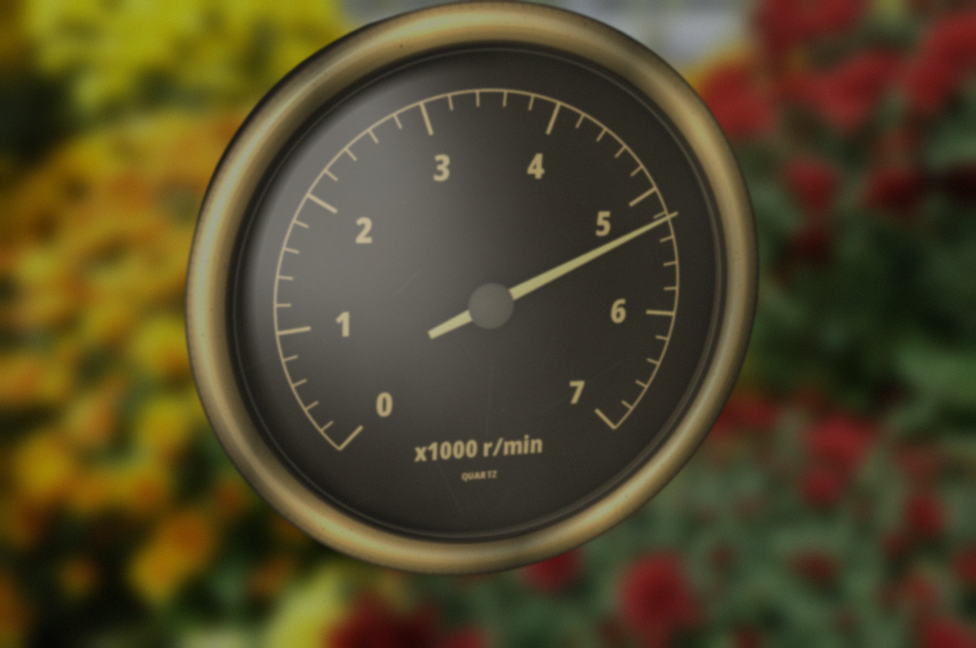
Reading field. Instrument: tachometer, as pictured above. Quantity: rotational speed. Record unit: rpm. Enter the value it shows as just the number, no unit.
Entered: 5200
